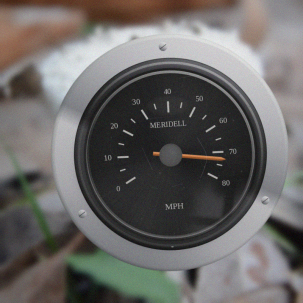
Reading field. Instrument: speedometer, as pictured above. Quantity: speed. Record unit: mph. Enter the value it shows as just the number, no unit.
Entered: 72.5
